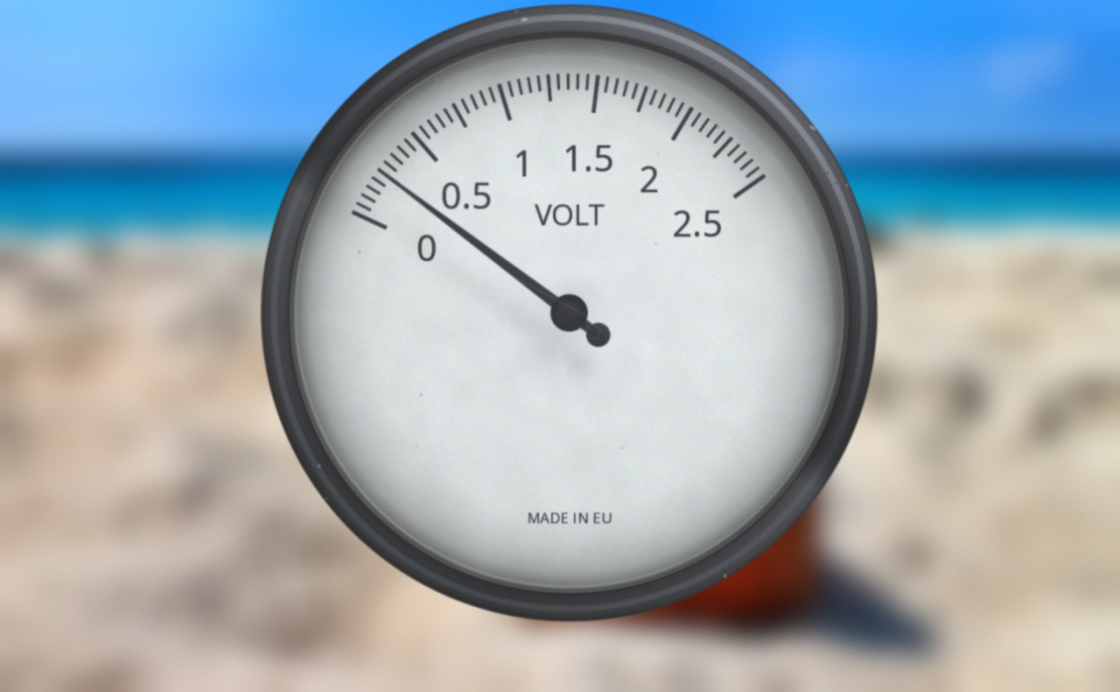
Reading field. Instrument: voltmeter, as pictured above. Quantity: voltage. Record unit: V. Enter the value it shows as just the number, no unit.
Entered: 0.25
